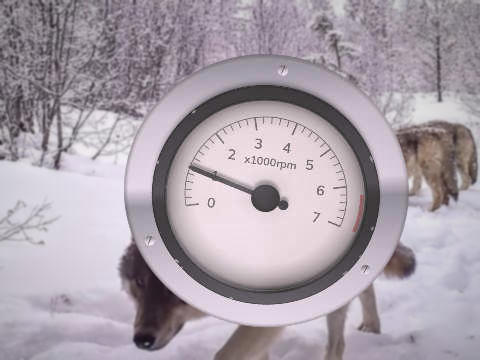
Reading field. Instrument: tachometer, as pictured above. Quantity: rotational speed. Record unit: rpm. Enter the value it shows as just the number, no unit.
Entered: 1000
